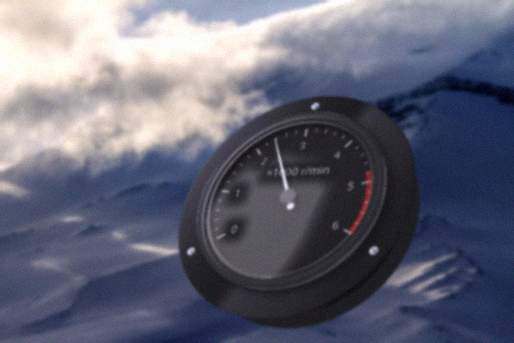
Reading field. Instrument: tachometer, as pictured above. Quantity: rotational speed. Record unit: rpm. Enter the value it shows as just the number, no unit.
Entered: 2400
